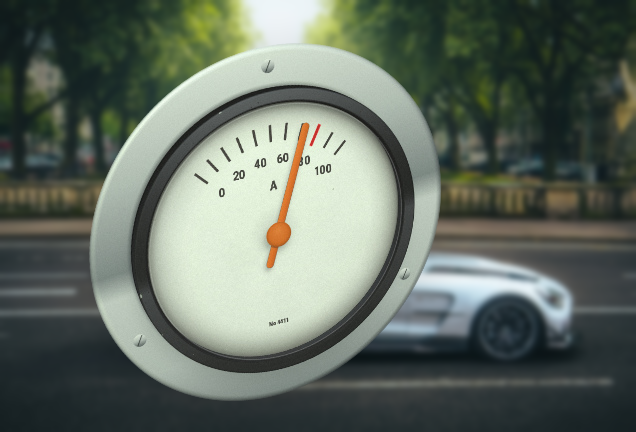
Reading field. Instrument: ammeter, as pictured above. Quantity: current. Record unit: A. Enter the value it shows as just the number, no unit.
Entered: 70
